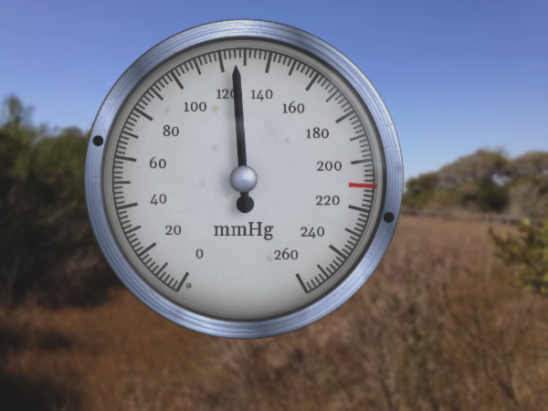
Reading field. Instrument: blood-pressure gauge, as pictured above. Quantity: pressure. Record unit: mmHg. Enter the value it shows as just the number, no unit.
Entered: 126
